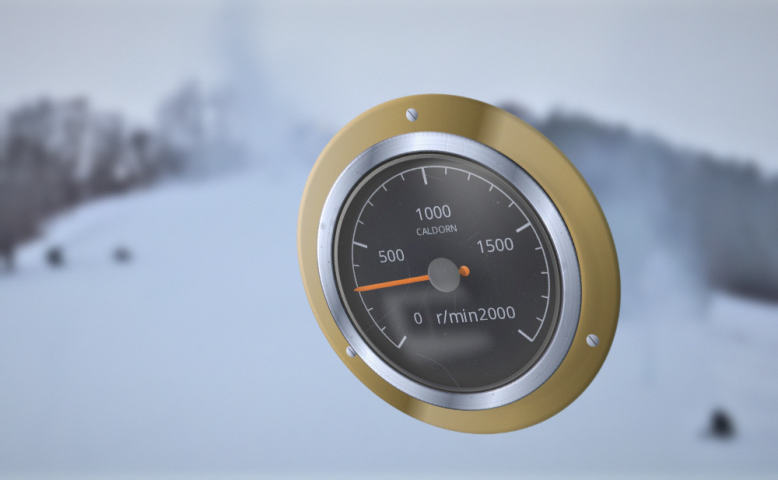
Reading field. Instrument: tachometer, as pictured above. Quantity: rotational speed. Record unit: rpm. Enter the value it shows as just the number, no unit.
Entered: 300
